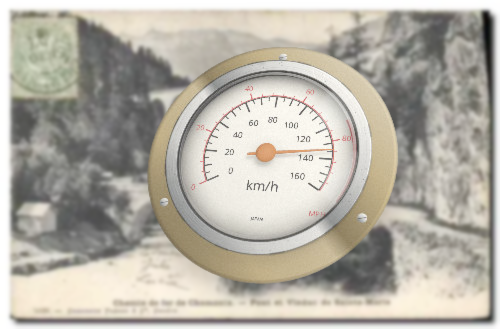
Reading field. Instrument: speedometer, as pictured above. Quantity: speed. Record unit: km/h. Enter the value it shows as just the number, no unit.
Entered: 135
